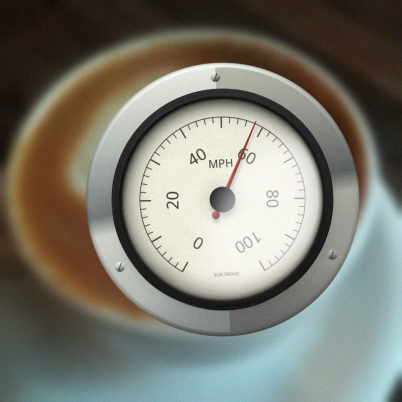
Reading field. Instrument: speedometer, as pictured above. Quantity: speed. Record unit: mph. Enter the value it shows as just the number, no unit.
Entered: 58
